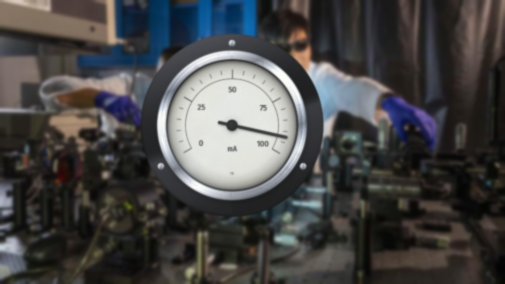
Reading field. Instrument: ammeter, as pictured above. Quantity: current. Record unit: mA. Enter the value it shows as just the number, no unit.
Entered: 92.5
